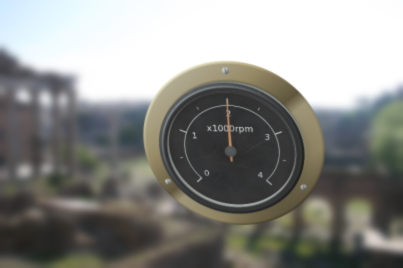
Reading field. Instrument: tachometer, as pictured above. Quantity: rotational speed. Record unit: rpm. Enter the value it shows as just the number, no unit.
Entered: 2000
